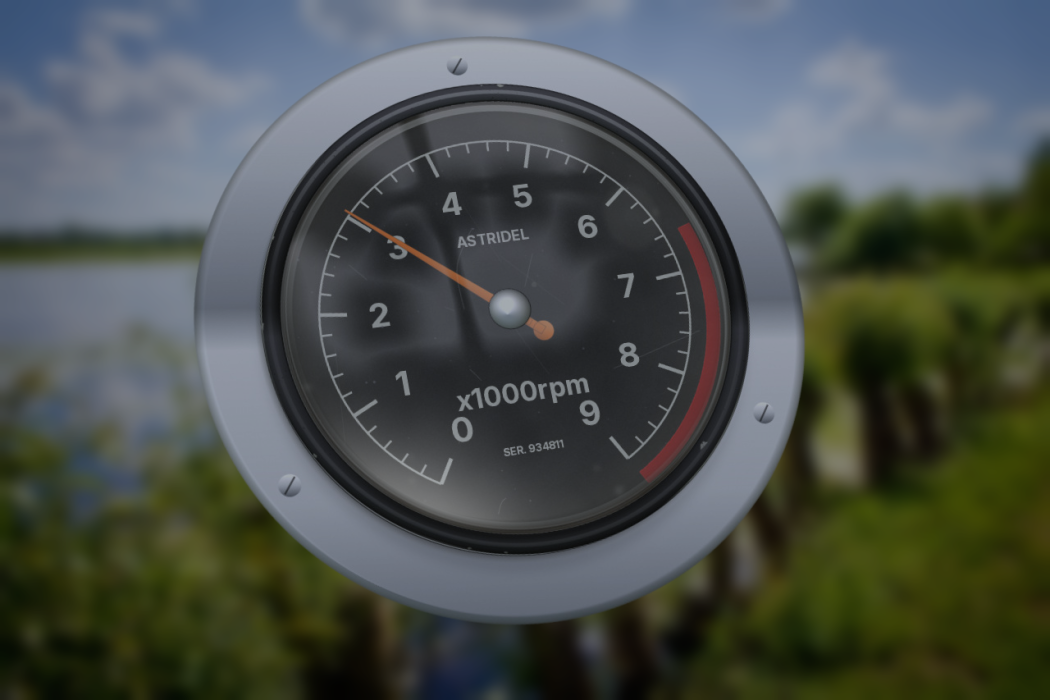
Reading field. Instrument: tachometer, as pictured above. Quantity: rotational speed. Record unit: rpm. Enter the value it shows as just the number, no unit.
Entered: 3000
